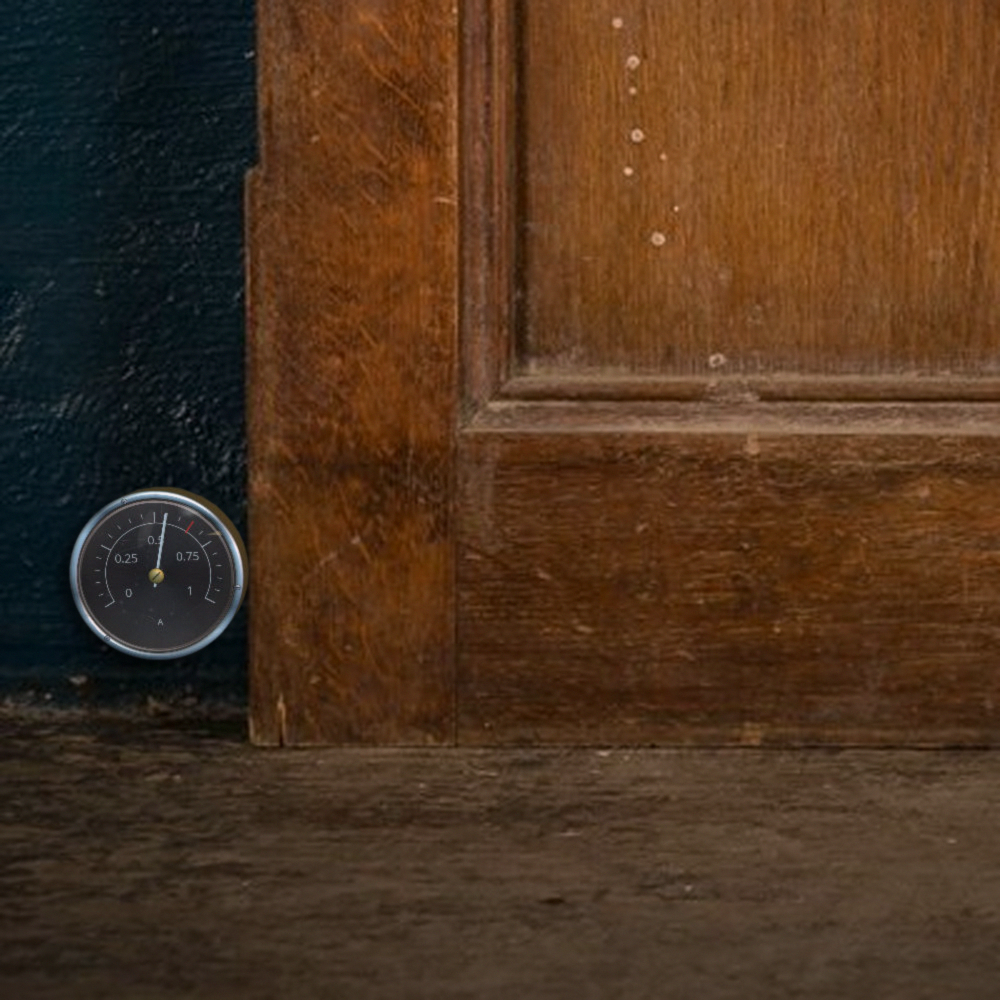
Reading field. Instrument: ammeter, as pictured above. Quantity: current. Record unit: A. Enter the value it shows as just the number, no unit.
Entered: 0.55
